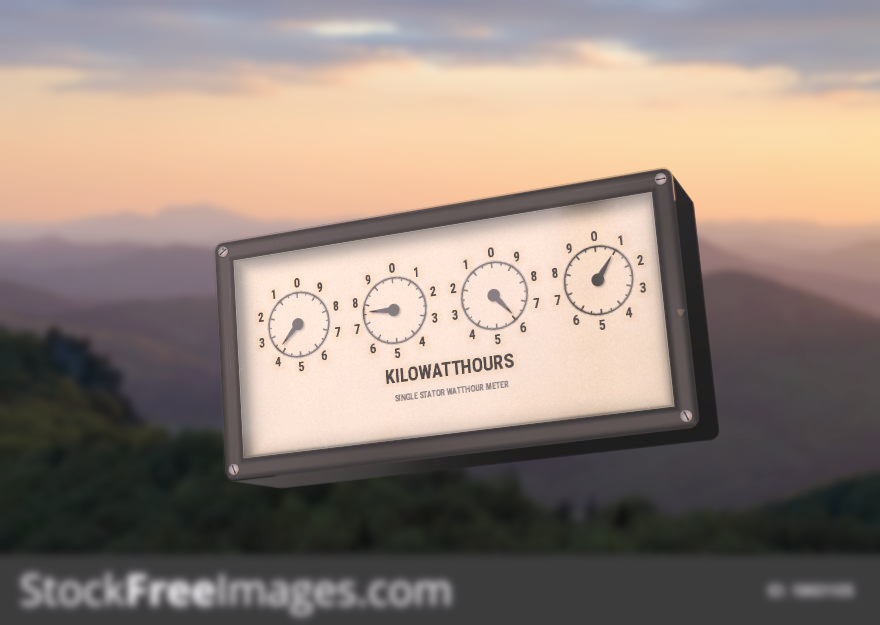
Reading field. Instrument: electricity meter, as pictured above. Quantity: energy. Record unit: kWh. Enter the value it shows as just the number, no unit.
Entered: 3761
